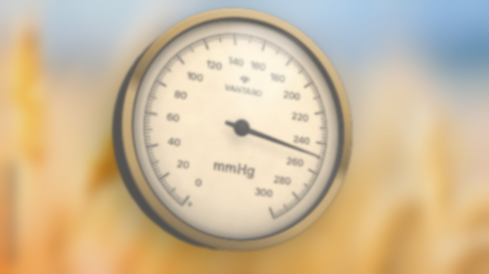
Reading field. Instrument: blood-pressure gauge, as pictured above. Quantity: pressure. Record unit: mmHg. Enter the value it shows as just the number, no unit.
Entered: 250
